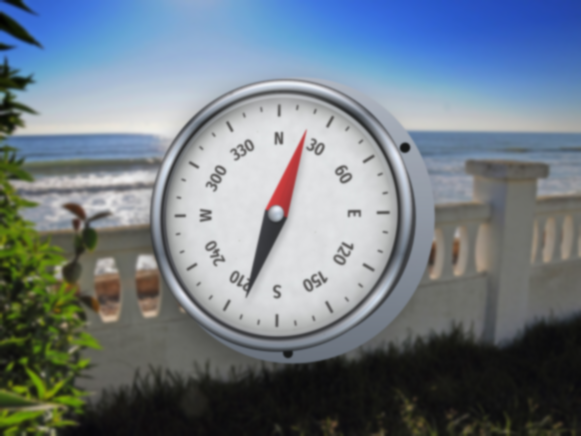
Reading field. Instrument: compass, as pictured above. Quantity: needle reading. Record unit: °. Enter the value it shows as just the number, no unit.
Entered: 20
